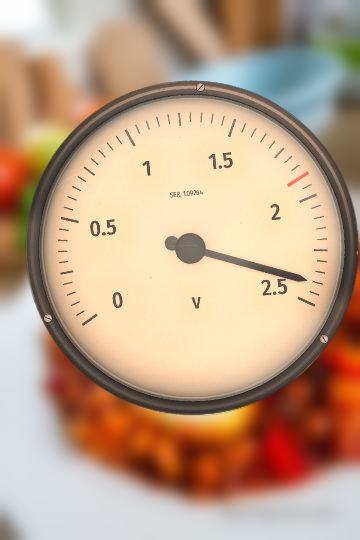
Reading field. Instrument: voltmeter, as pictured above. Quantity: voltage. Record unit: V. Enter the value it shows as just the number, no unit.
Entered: 2.4
